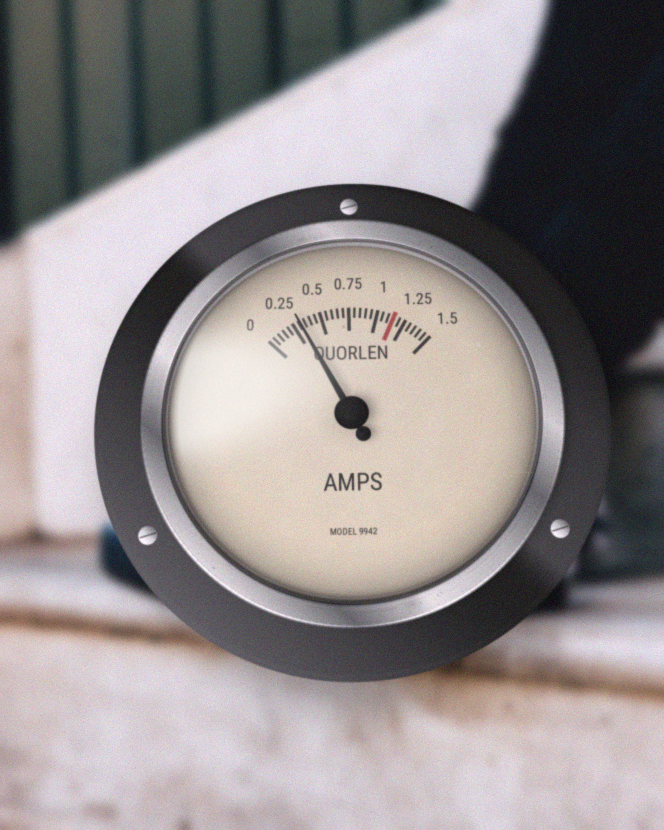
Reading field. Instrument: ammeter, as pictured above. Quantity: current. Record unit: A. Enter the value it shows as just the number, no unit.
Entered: 0.3
